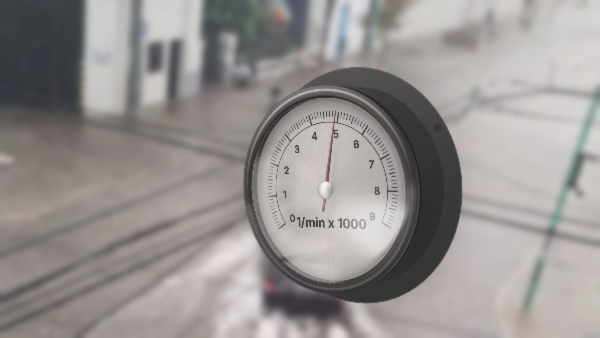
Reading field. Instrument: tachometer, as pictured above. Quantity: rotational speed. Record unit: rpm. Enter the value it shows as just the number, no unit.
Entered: 5000
